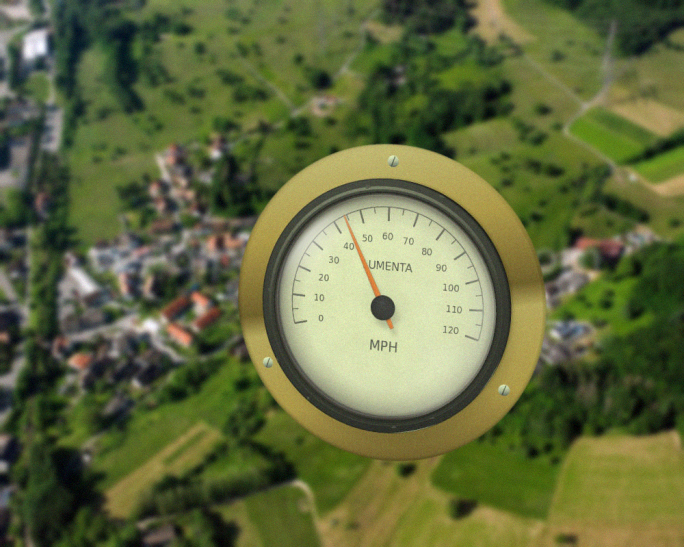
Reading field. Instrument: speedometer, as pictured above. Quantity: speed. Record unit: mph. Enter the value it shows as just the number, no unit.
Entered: 45
